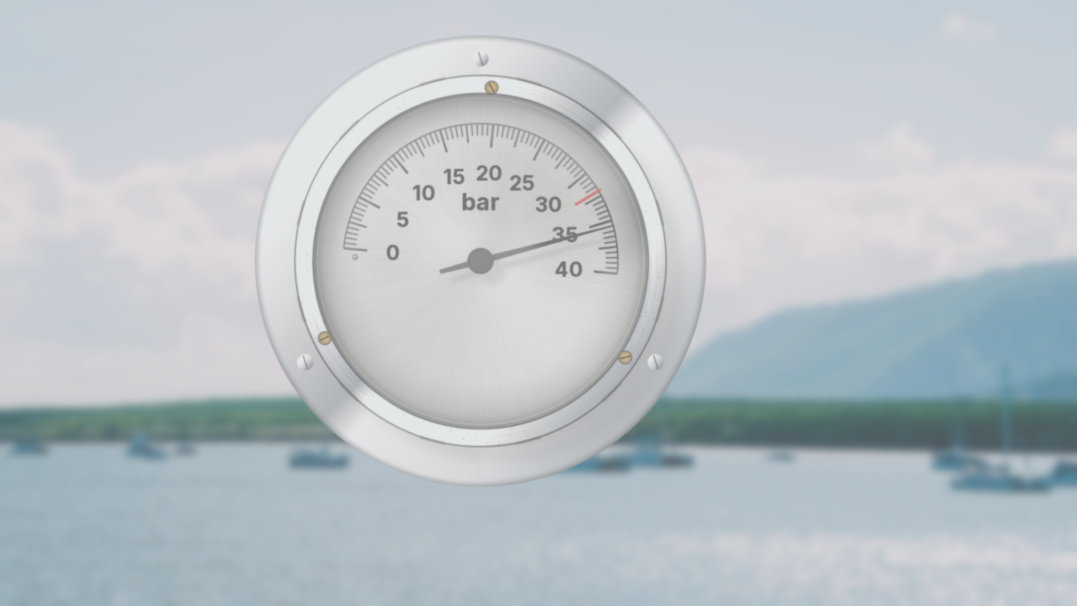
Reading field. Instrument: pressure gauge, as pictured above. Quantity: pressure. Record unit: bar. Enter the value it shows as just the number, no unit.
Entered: 35.5
